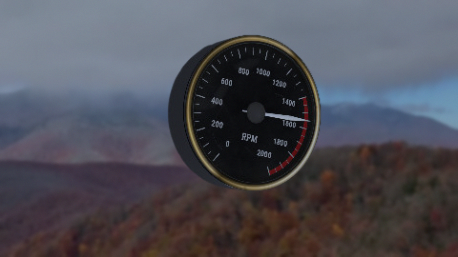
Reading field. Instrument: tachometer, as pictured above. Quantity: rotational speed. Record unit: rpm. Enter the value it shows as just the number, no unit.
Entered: 1550
